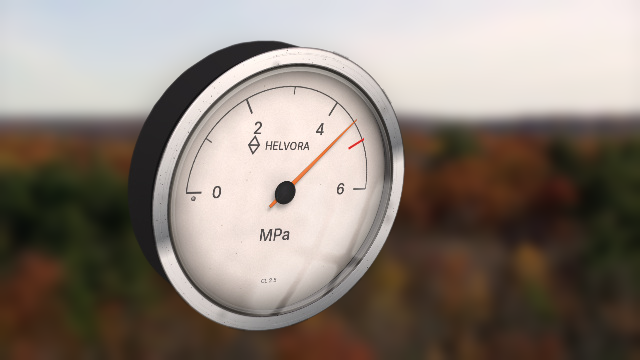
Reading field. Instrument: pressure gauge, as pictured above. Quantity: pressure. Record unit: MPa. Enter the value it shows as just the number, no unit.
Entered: 4.5
